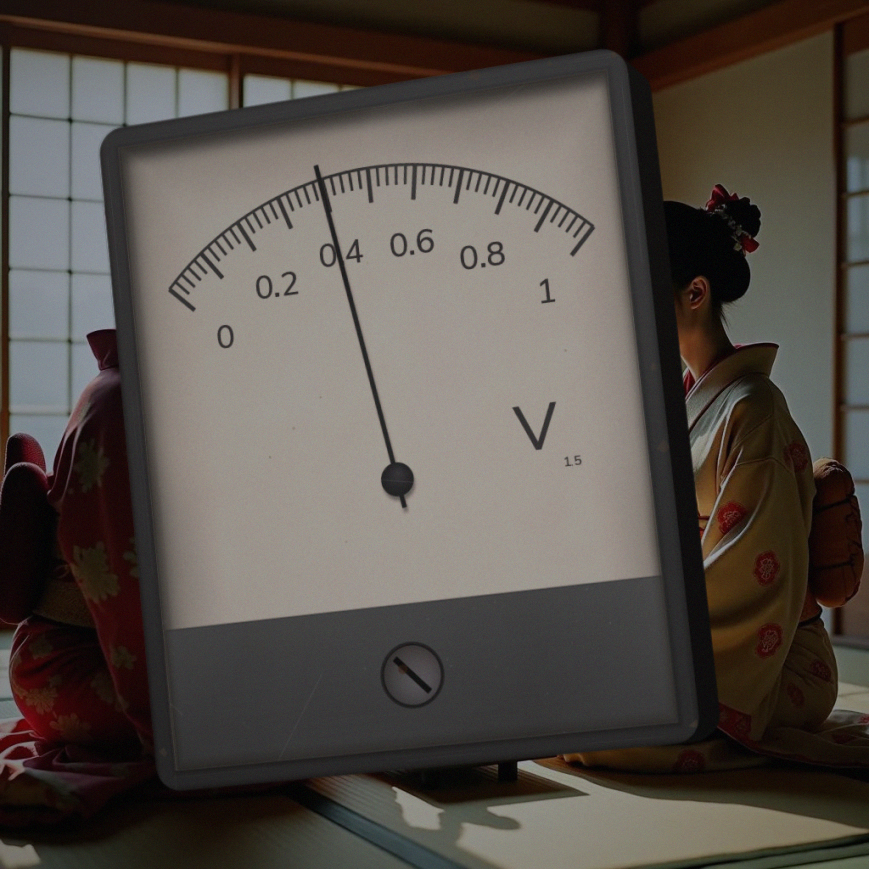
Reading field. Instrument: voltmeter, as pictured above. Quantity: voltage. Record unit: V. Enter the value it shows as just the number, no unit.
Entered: 0.4
